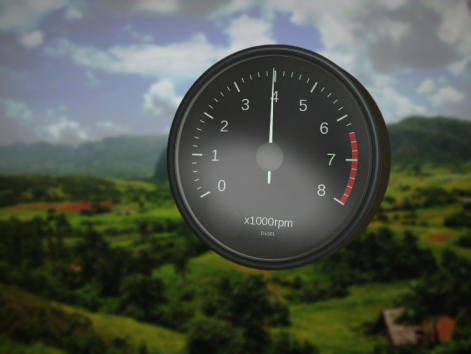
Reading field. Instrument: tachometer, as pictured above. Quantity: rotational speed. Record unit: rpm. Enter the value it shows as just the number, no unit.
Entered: 4000
